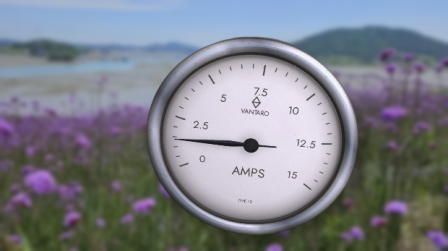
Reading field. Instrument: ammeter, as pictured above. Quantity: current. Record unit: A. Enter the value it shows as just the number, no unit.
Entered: 1.5
